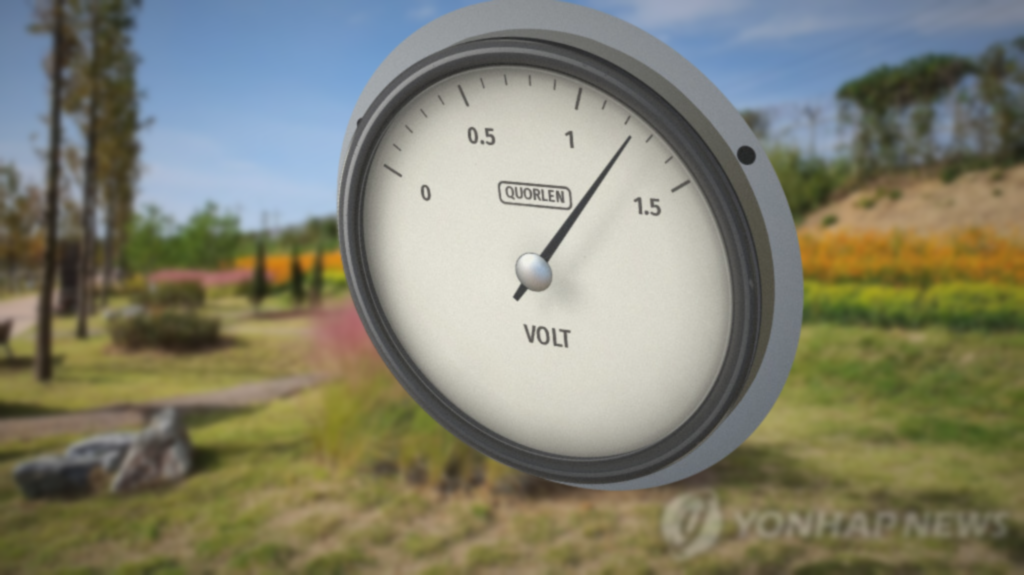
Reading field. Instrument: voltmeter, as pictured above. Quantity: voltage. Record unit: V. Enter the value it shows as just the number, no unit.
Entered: 1.25
